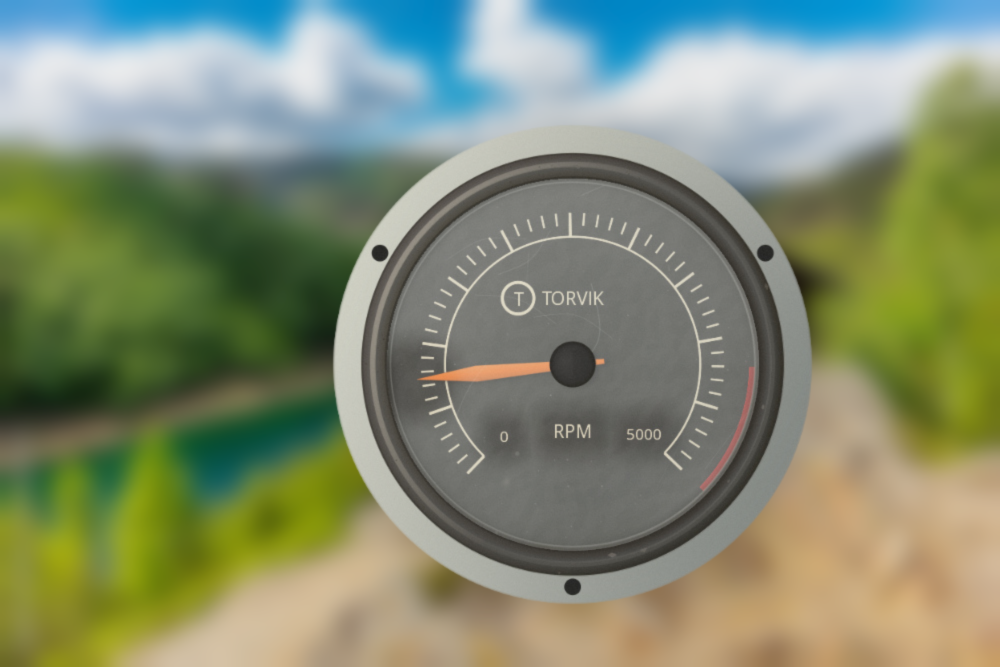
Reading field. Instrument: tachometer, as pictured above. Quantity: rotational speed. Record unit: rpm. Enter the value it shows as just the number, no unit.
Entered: 750
